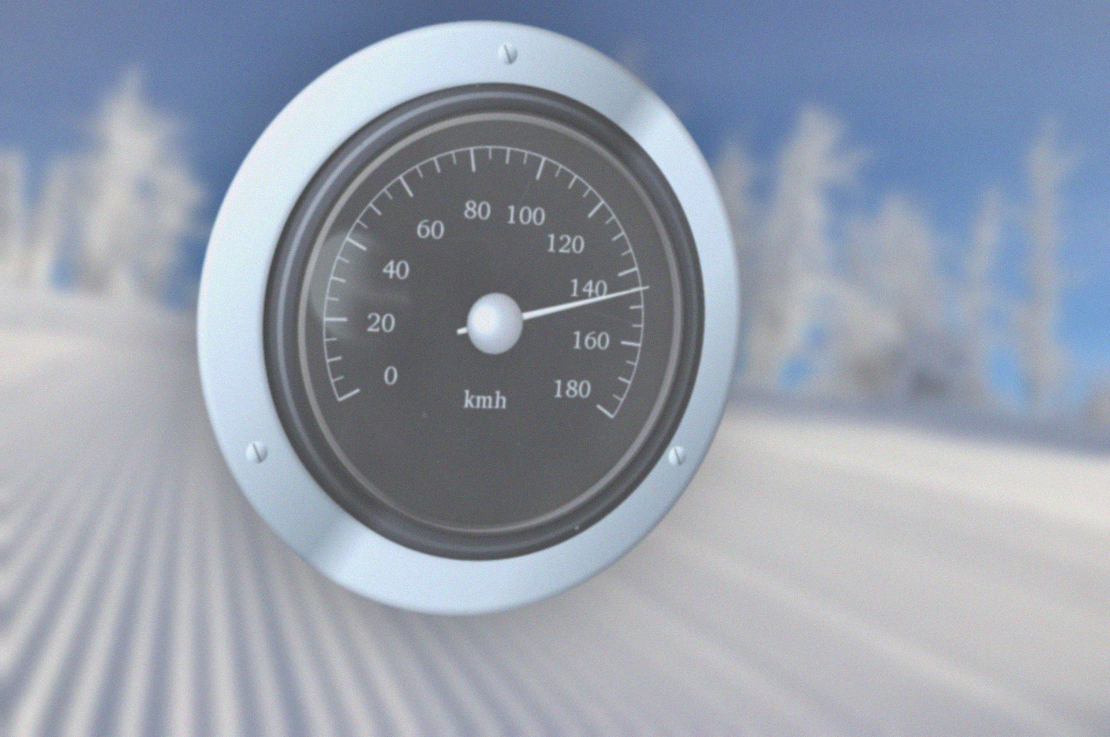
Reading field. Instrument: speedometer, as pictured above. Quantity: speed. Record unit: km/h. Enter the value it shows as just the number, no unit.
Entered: 145
